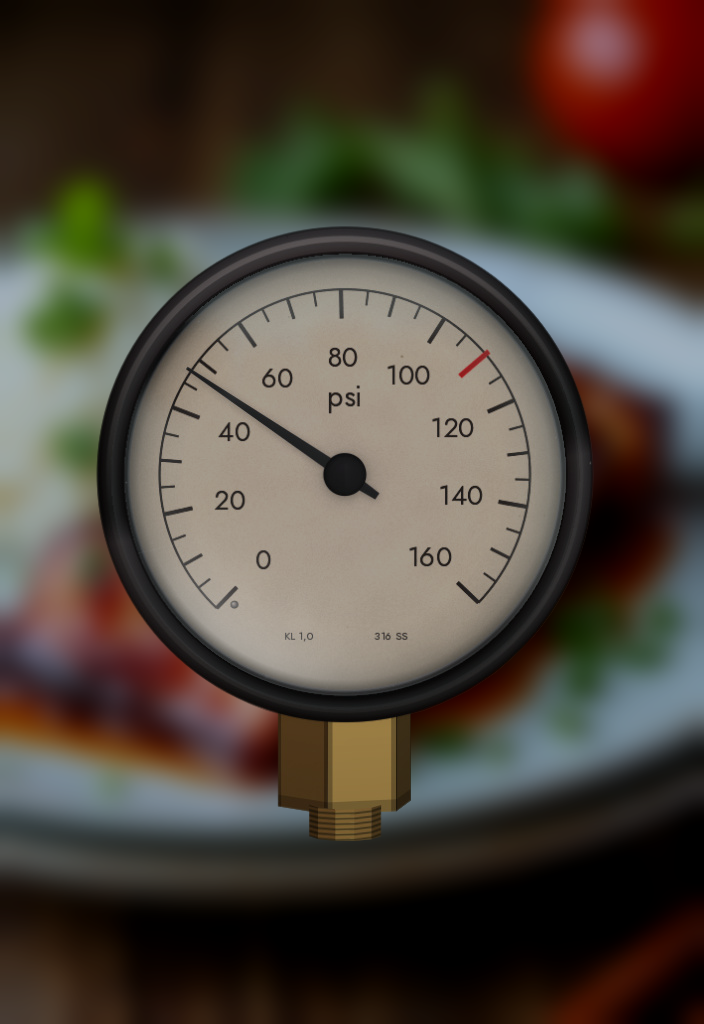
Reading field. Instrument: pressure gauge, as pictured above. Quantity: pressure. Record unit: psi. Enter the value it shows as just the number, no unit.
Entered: 47.5
